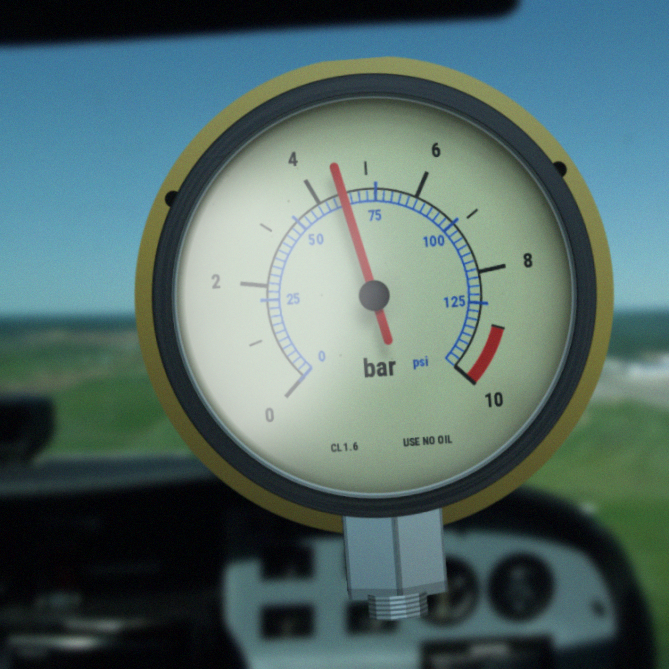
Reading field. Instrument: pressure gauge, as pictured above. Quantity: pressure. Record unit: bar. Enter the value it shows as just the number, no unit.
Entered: 4.5
